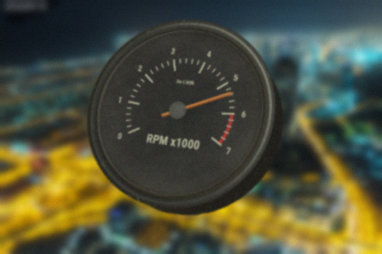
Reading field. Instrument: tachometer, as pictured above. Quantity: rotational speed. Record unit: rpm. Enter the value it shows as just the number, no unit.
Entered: 5400
